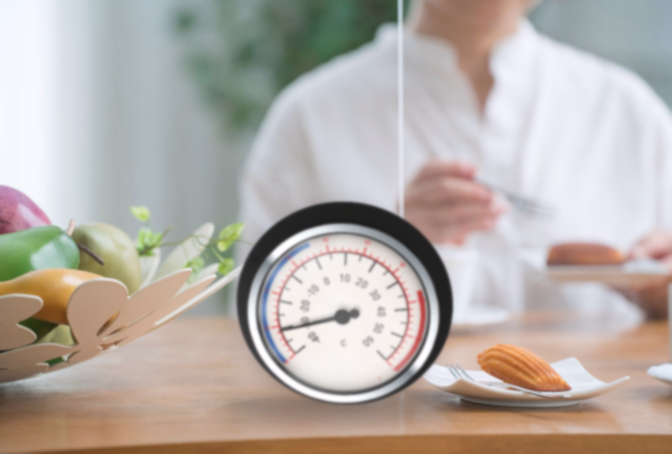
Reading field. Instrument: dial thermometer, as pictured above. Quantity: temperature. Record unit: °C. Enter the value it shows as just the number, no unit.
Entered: -30
